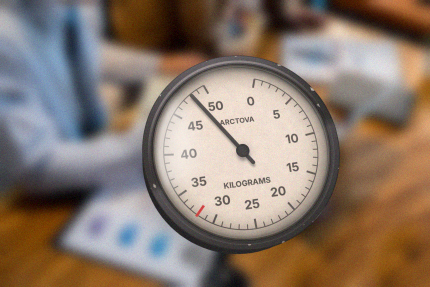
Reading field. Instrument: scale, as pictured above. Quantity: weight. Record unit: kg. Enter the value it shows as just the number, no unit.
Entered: 48
